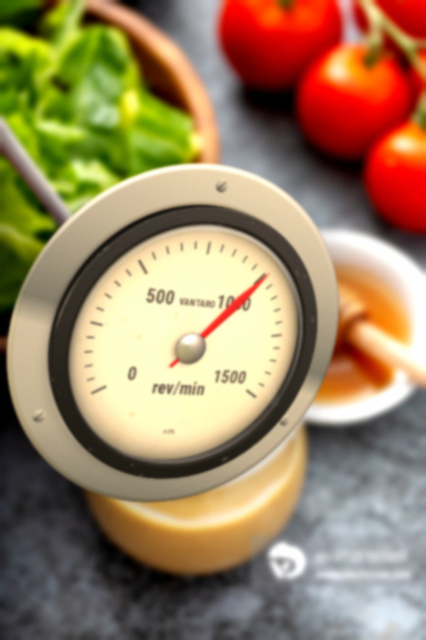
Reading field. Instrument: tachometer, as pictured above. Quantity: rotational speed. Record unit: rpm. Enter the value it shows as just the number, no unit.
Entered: 1000
